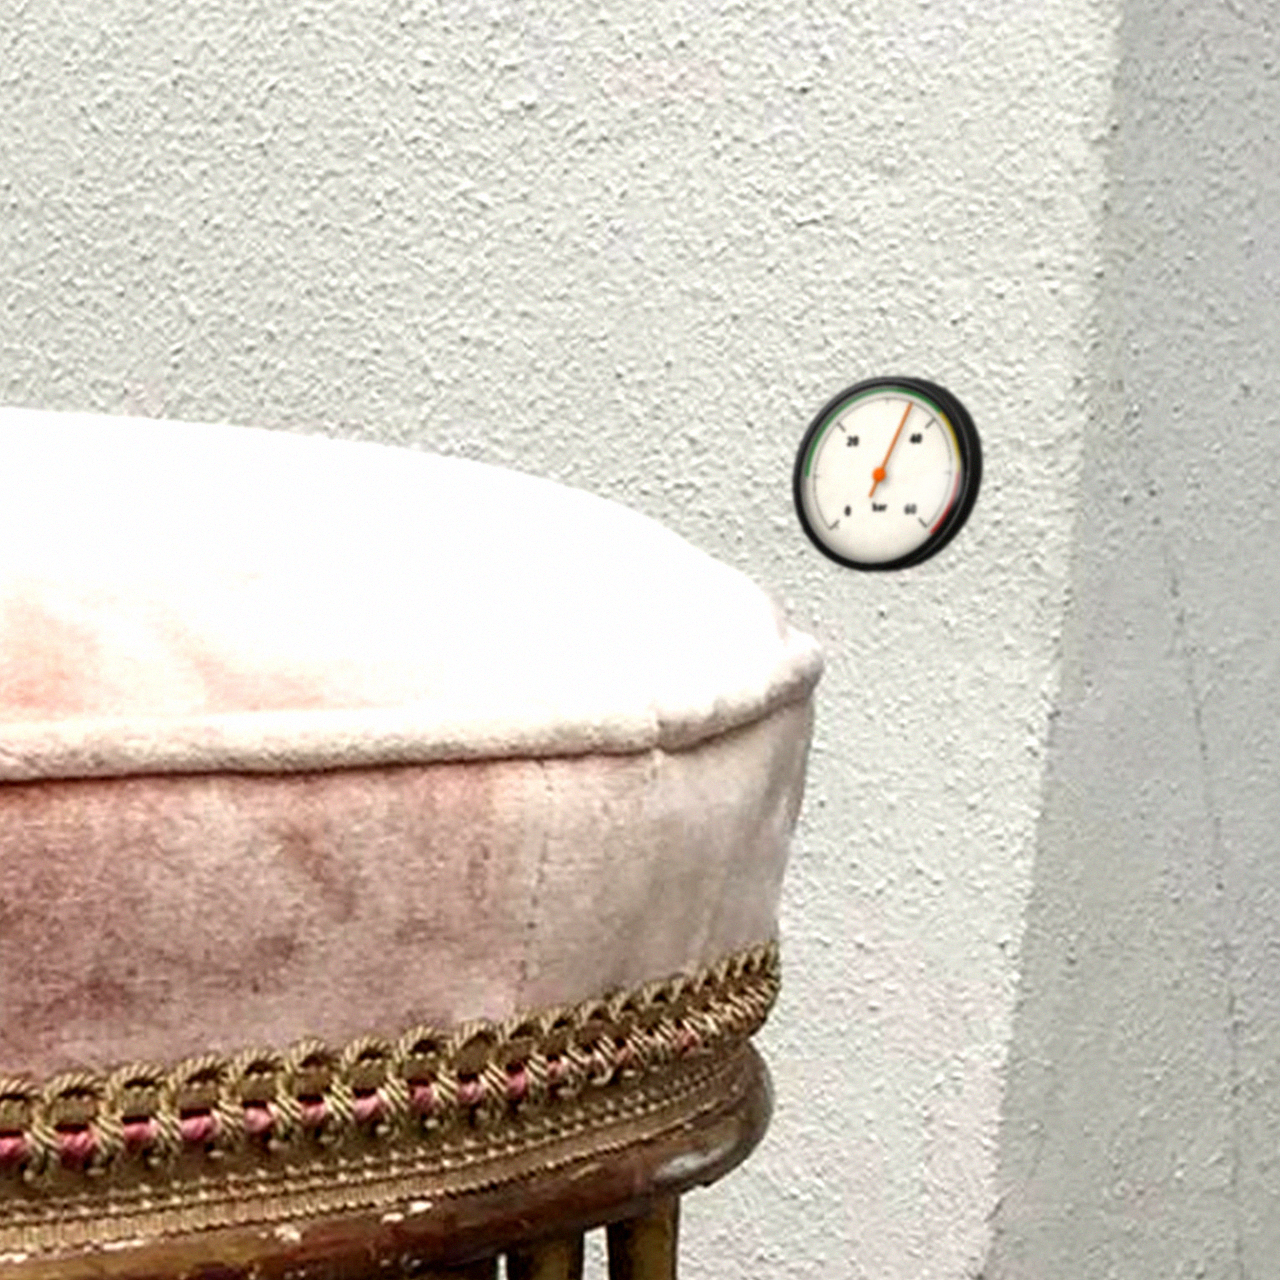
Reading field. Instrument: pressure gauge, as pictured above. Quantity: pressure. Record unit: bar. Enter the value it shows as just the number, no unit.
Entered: 35
